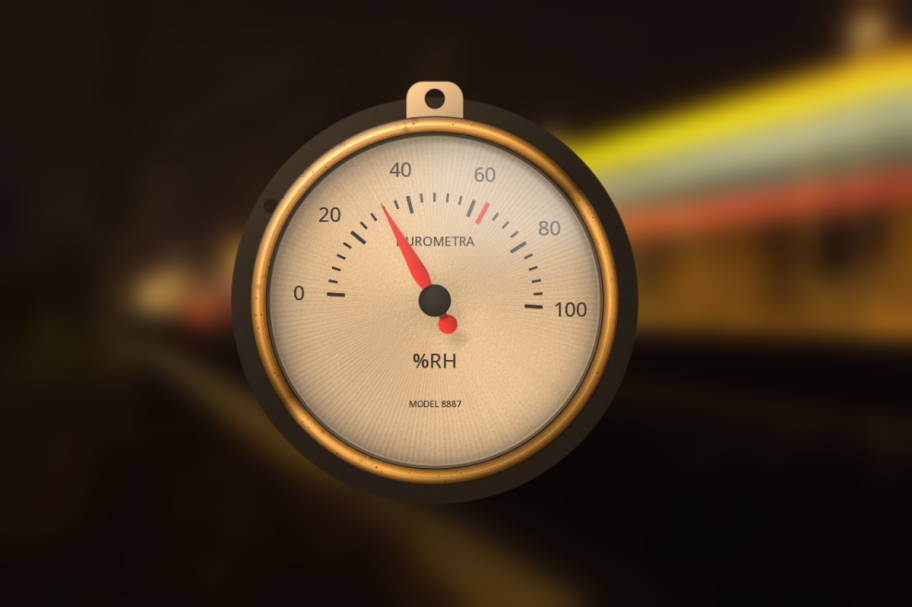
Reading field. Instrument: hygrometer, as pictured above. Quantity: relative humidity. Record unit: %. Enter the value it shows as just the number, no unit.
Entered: 32
